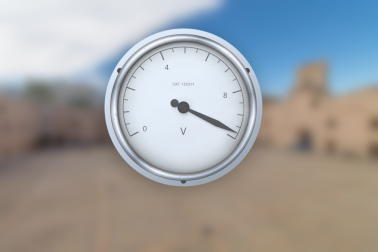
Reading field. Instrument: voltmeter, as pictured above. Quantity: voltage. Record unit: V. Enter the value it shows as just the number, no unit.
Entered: 9.75
